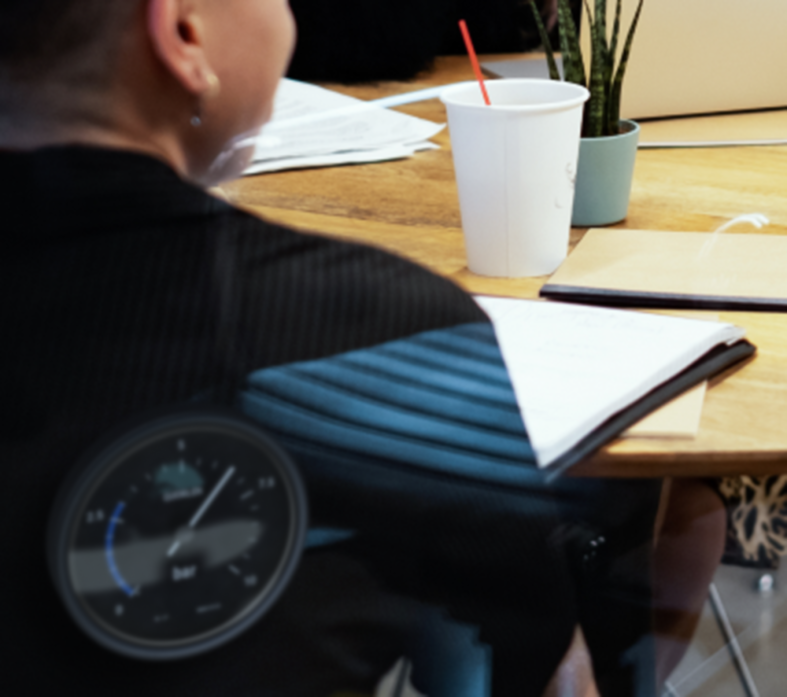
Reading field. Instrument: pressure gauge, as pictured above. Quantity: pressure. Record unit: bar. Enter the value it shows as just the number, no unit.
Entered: 6.5
